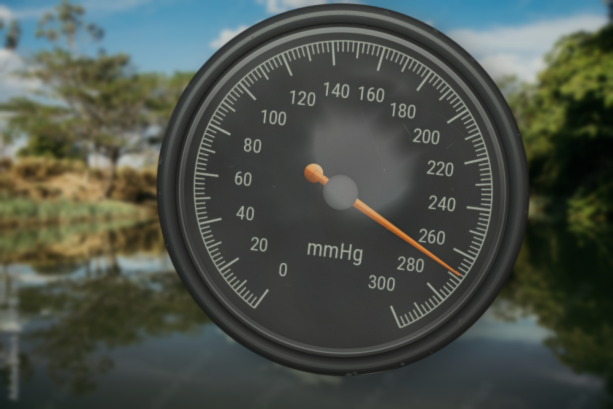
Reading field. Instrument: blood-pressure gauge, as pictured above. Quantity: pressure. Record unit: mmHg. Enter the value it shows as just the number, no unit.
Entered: 268
